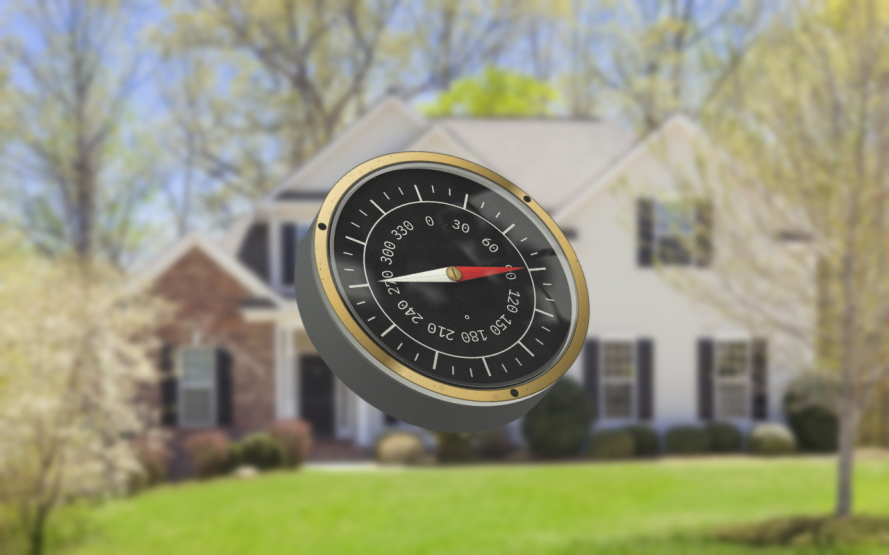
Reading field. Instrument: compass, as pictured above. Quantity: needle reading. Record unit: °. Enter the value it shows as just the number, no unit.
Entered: 90
